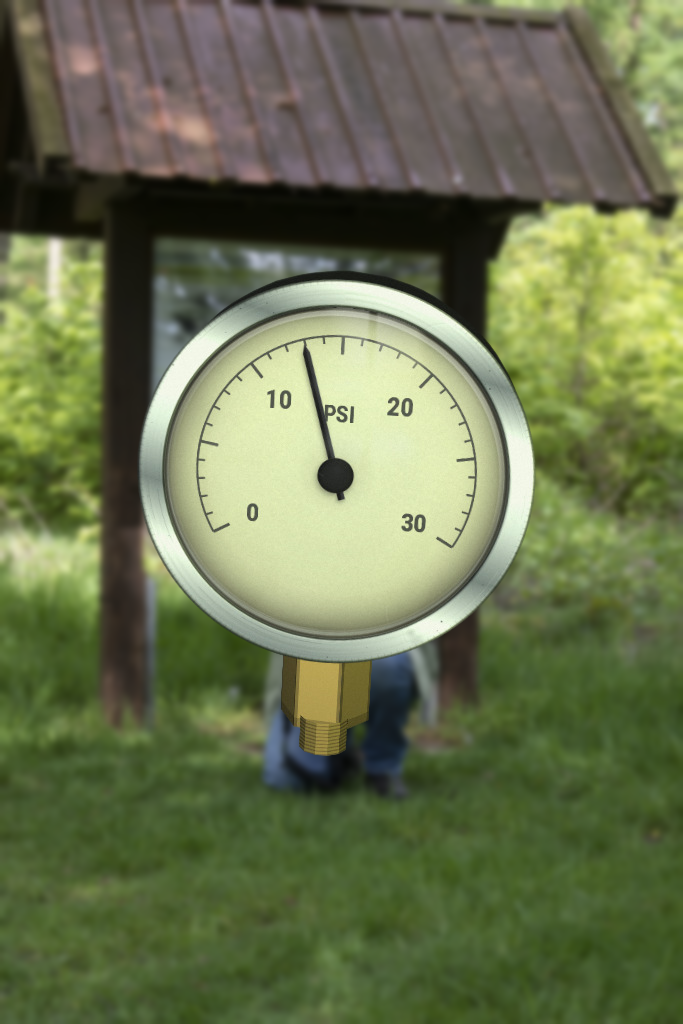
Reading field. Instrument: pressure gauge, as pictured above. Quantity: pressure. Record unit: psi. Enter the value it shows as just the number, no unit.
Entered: 13
